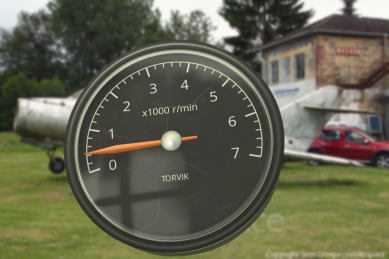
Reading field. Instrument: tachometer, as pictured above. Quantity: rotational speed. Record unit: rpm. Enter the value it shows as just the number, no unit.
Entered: 400
